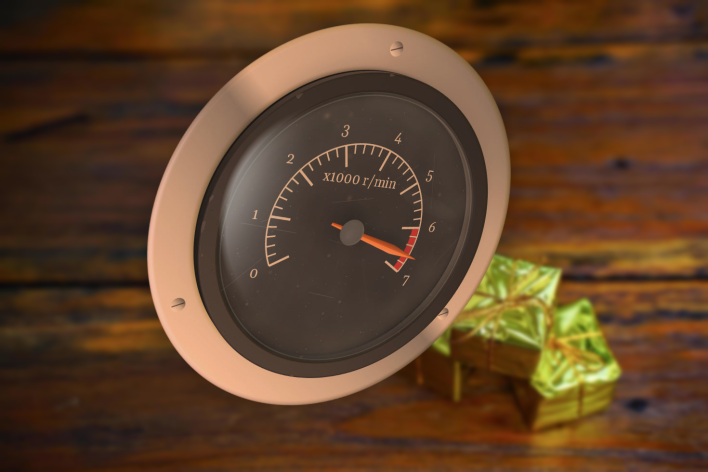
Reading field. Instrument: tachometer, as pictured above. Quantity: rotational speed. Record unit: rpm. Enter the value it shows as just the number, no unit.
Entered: 6600
